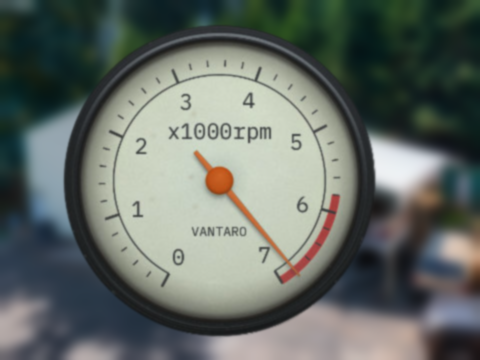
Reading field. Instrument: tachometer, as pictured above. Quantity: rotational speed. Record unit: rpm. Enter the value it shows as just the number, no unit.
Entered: 6800
